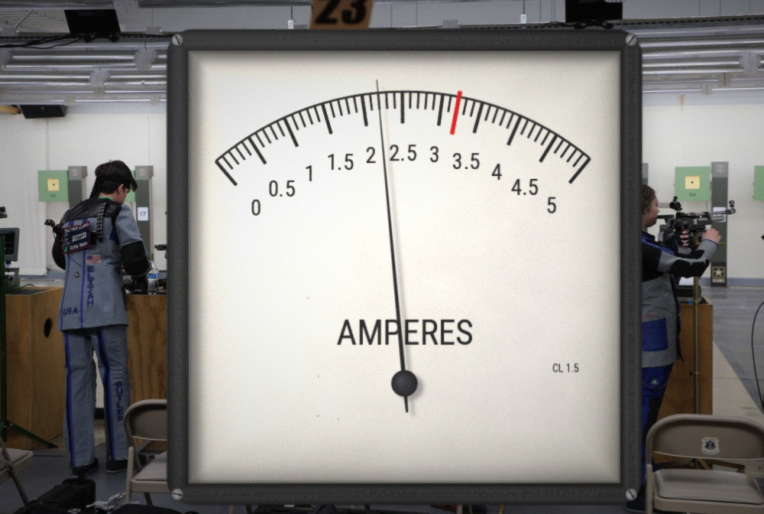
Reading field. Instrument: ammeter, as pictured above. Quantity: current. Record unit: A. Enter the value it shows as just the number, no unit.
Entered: 2.2
